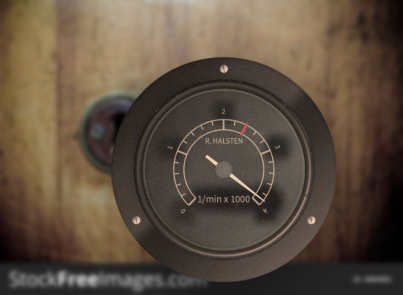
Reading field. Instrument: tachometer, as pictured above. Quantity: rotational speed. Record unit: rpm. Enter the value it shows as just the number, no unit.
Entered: 3900
